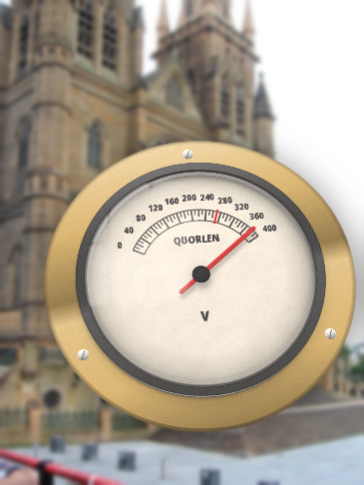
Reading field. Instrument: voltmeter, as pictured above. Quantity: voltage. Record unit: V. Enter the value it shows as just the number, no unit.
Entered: 380
